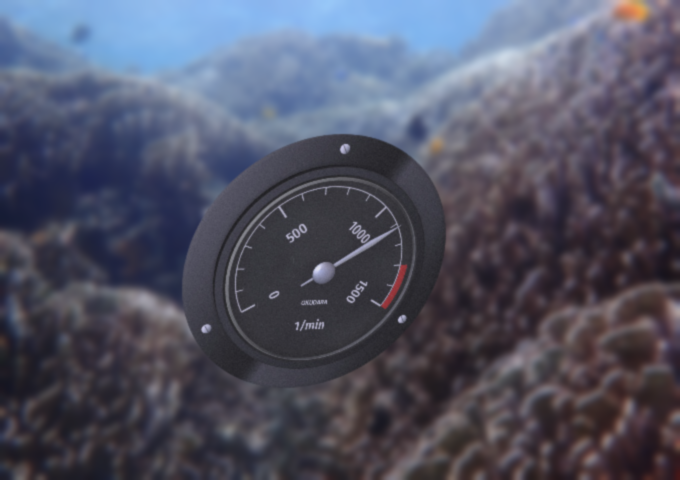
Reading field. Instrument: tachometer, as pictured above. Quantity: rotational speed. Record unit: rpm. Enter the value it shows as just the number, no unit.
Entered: 1100
